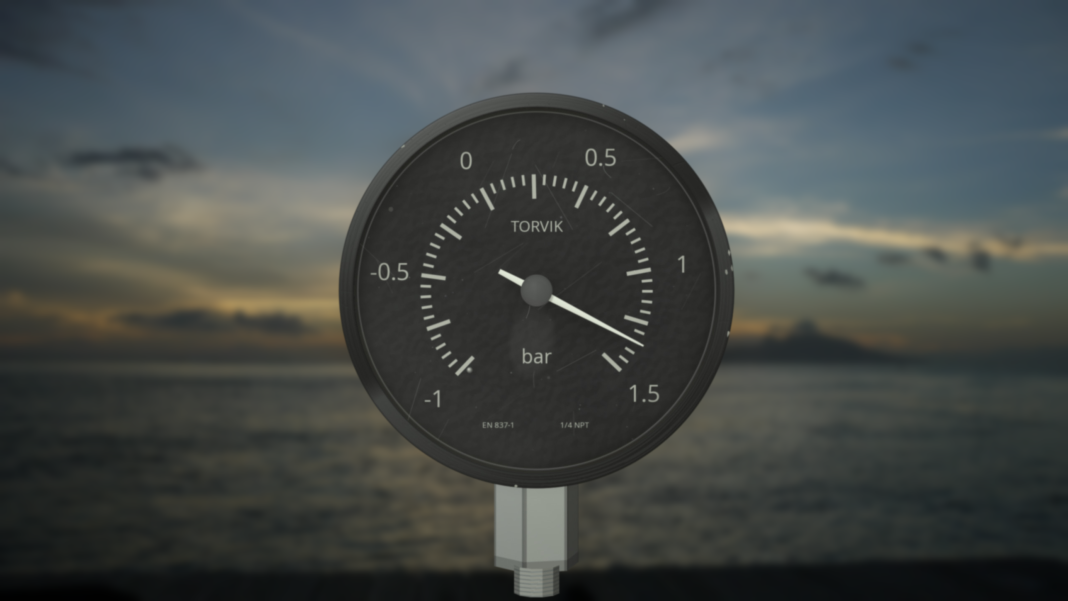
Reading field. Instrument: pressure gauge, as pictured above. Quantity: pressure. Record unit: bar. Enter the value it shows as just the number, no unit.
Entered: 1.35
